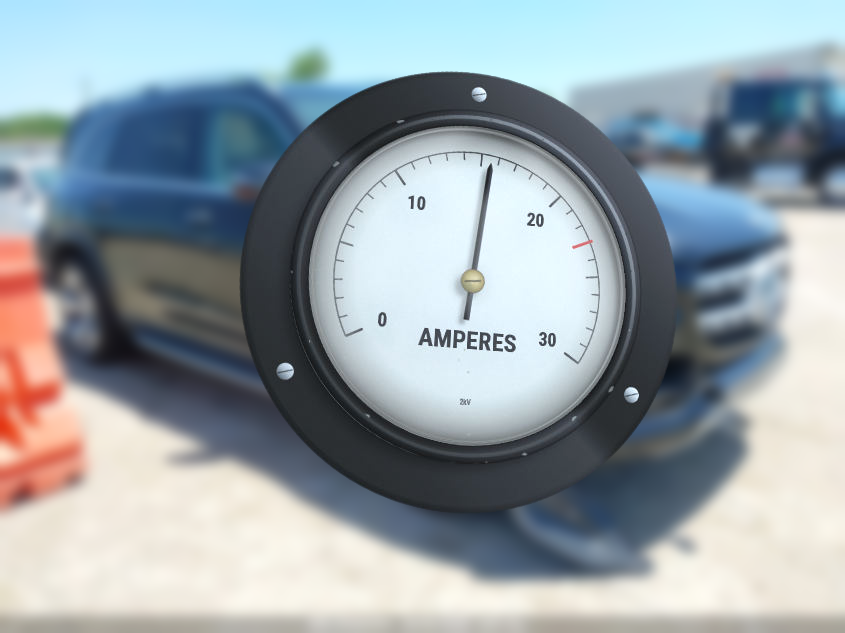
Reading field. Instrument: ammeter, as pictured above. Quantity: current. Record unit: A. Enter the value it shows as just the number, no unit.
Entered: 15.5
